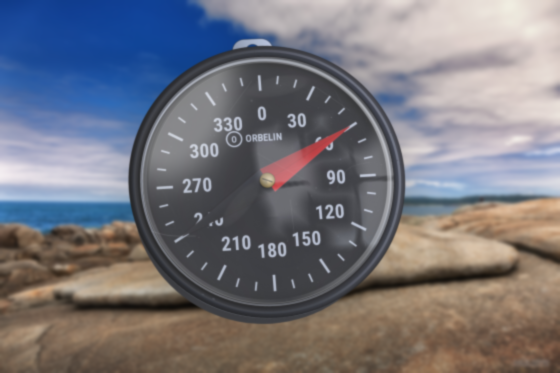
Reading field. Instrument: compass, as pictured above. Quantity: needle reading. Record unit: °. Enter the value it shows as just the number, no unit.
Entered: 60
